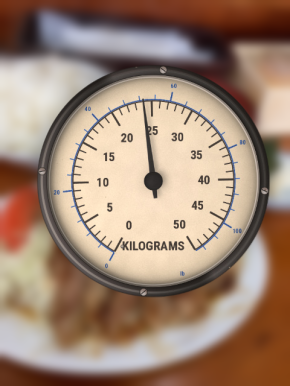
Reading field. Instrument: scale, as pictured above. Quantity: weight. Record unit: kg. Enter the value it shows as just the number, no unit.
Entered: 24
